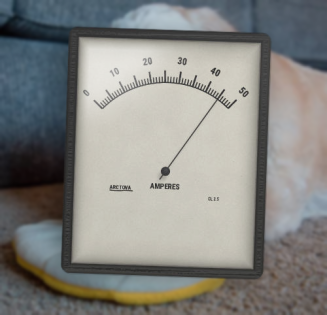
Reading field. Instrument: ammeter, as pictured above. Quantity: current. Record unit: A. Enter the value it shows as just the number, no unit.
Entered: 45
